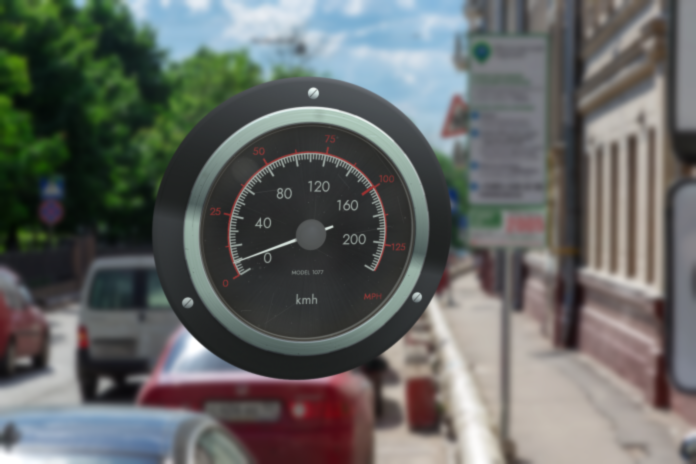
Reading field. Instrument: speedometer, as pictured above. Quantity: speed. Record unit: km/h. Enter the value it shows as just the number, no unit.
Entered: 10
